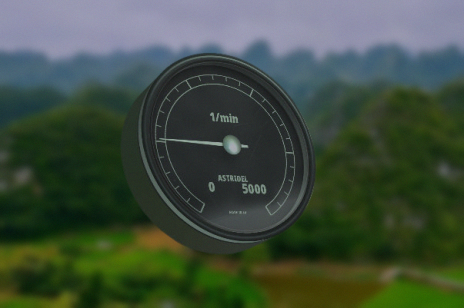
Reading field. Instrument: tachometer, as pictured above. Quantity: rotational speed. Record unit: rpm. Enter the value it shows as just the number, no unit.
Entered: 1000
